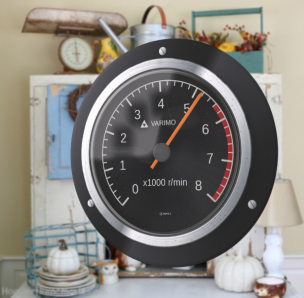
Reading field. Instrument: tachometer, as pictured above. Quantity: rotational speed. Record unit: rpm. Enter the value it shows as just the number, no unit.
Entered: 5200
